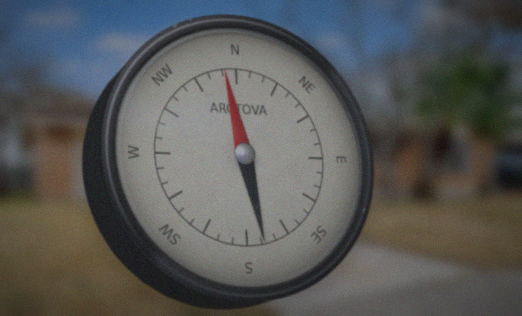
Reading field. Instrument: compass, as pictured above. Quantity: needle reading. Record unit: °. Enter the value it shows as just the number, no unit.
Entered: 350
